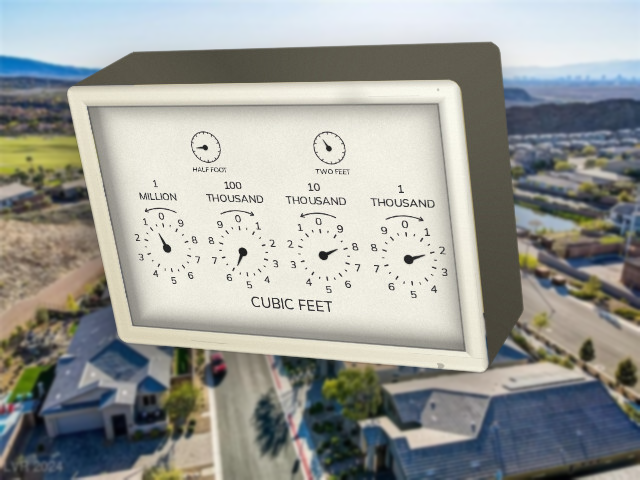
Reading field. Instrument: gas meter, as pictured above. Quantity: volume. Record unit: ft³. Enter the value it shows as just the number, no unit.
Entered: 58200
